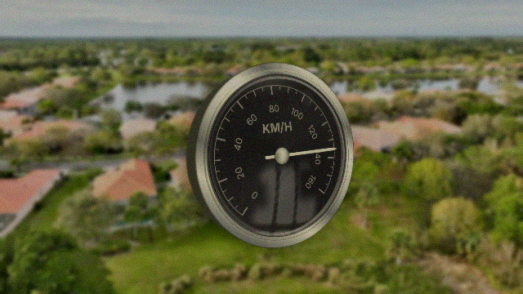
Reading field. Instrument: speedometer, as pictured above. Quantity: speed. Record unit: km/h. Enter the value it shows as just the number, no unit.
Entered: 135
